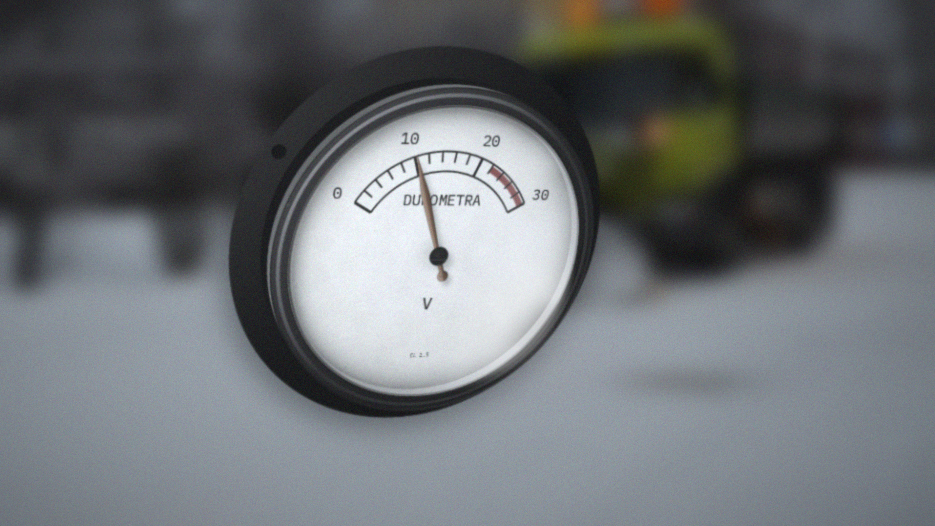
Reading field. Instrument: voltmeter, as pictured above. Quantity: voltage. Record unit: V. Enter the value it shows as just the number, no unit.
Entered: 10
